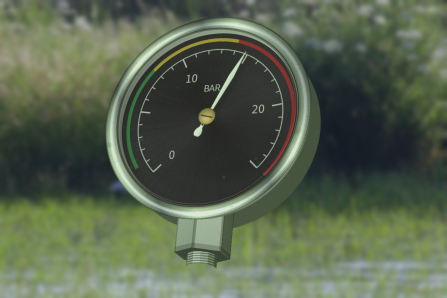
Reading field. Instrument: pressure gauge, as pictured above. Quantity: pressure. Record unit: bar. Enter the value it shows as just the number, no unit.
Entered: 15
